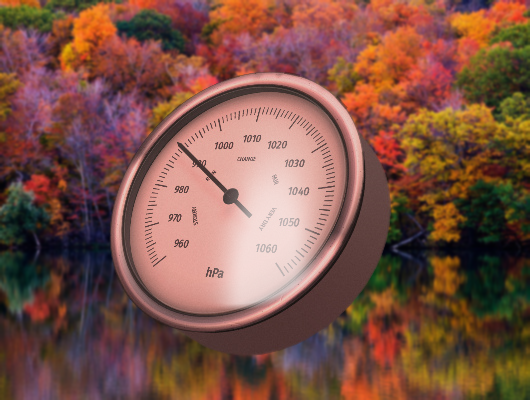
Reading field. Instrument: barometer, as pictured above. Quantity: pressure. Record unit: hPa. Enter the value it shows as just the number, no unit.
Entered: 990
